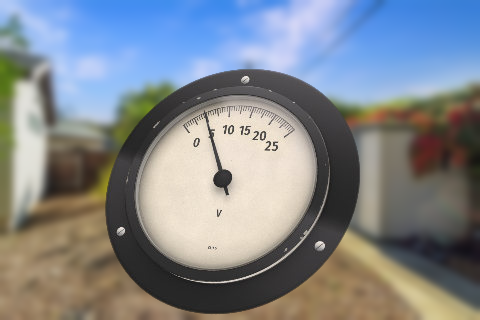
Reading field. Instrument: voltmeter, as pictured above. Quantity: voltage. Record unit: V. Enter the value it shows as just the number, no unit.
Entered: 5
